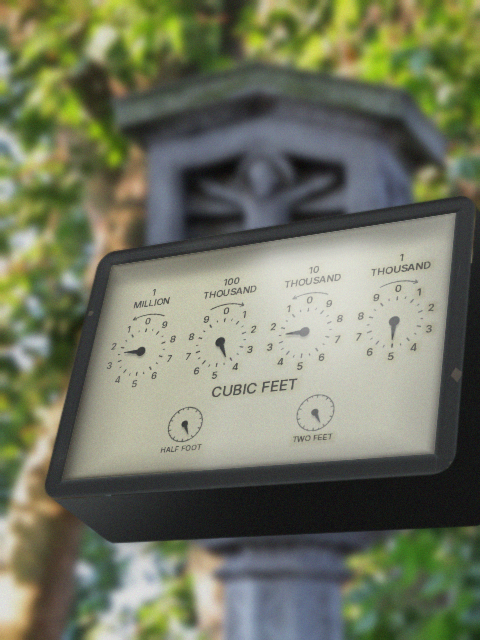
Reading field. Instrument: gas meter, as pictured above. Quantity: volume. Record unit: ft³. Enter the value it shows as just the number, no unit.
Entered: 242500
